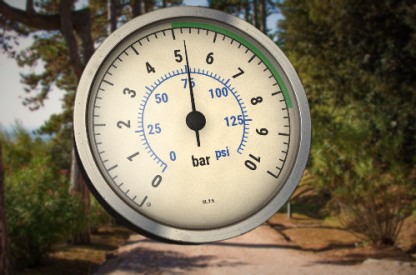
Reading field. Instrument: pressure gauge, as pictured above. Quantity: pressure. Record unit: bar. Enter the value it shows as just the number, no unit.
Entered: 5.2
